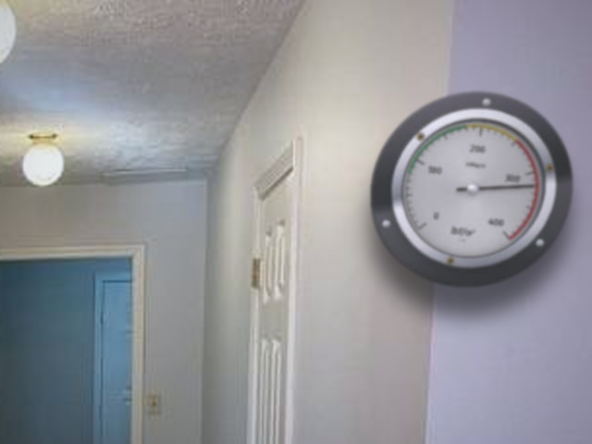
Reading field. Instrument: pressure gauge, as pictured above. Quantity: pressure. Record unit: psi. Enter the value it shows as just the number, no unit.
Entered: 320
